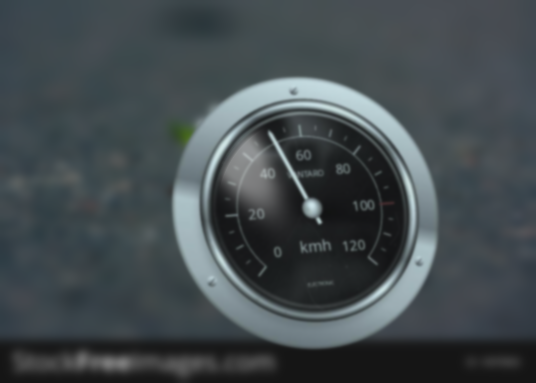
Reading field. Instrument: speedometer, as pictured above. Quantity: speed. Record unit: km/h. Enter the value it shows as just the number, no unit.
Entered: 50
